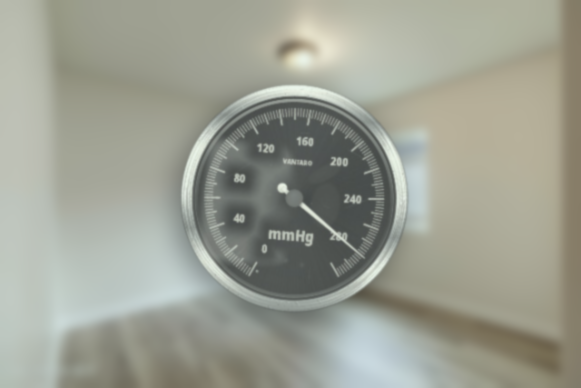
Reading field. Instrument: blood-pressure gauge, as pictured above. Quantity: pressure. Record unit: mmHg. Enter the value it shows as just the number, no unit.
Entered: 280
